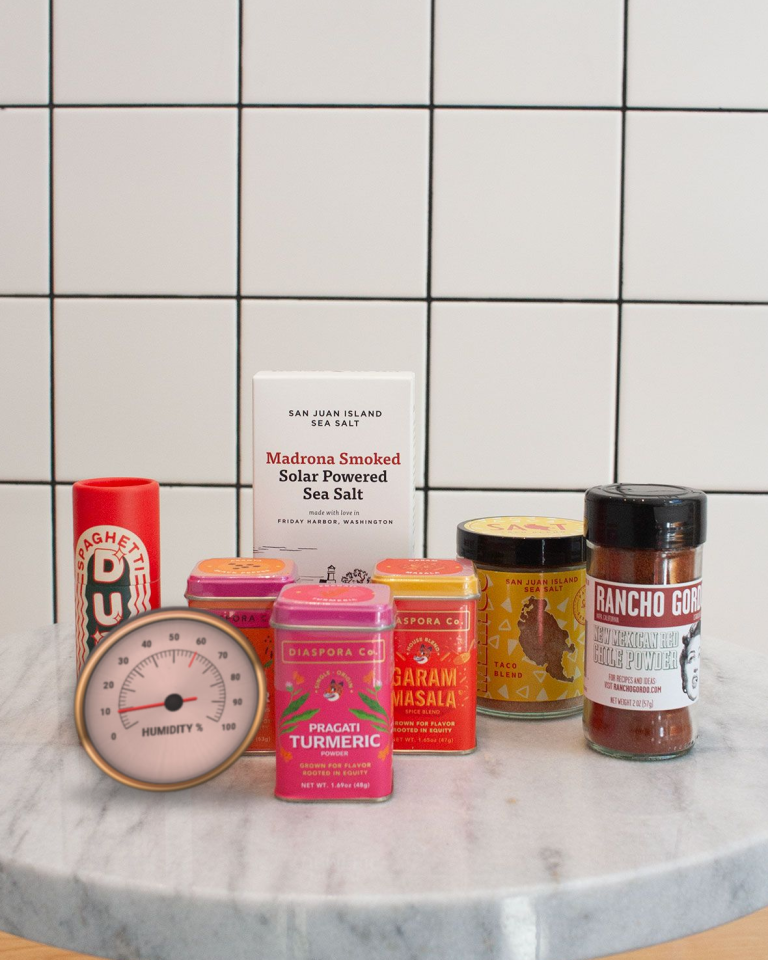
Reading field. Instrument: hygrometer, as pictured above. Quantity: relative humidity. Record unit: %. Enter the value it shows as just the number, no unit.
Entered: 10
